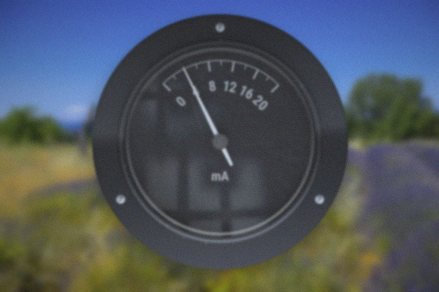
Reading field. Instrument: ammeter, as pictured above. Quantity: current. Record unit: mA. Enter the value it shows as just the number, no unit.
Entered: 4
